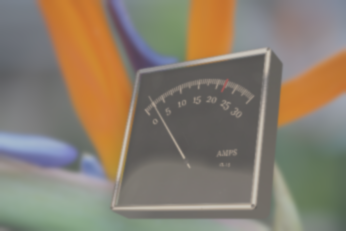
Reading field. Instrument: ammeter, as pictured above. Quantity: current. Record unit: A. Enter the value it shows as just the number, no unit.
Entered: 2.5
